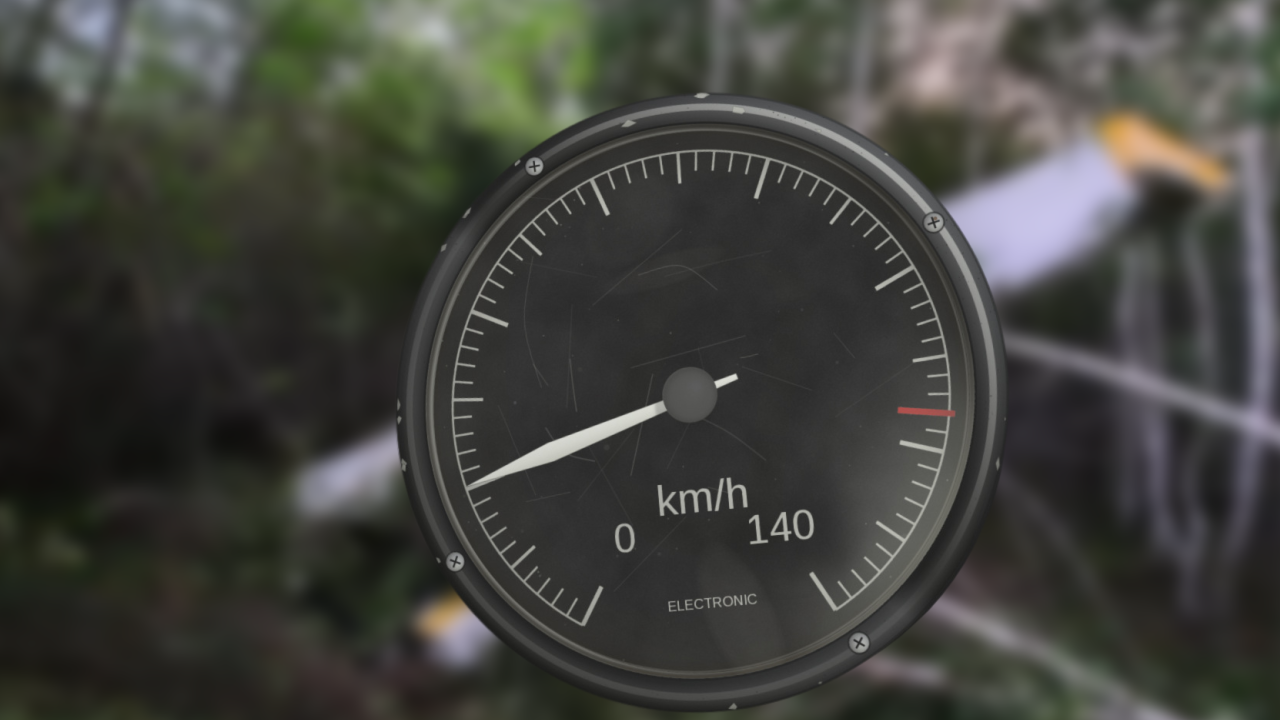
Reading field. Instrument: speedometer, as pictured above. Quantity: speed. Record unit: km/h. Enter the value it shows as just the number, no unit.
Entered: 20
